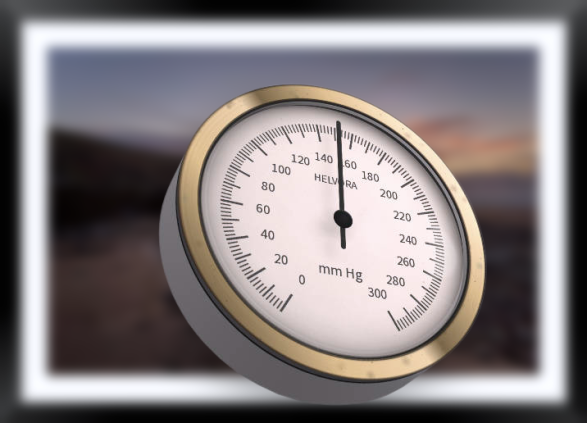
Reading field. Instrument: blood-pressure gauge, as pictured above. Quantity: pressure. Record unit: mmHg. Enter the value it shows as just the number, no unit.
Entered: 150
